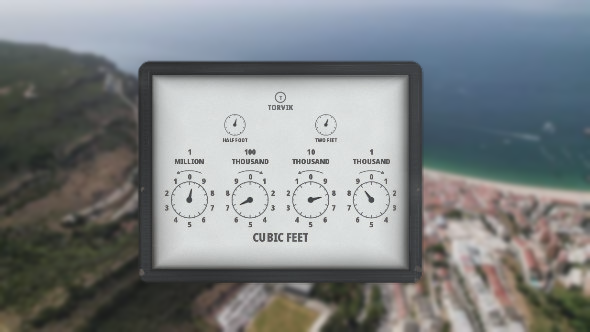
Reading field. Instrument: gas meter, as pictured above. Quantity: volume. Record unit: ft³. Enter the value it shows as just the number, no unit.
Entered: 967900
